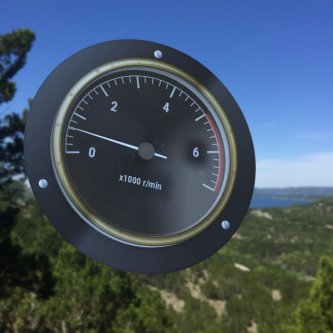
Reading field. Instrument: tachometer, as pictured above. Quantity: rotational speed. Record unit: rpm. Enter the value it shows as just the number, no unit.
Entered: 600
